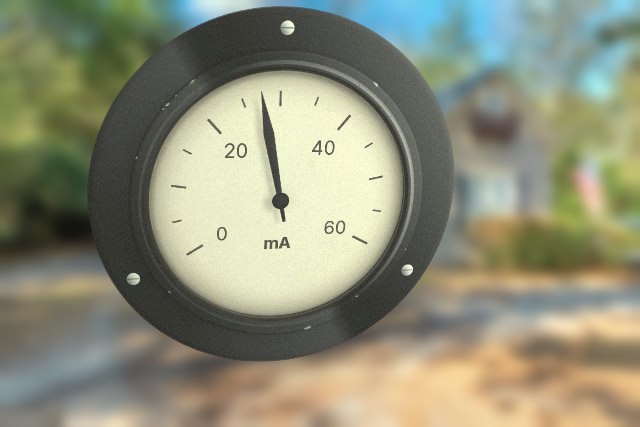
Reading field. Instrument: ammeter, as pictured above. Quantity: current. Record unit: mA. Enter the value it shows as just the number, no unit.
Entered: 27.5
